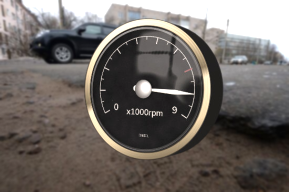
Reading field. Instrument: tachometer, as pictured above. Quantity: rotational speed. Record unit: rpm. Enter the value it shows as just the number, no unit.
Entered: 8000
